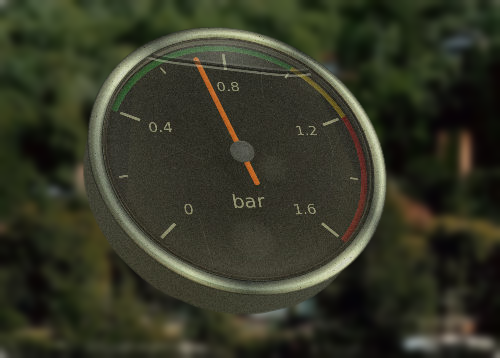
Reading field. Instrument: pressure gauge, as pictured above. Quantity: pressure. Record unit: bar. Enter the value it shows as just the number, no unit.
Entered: 0.7
